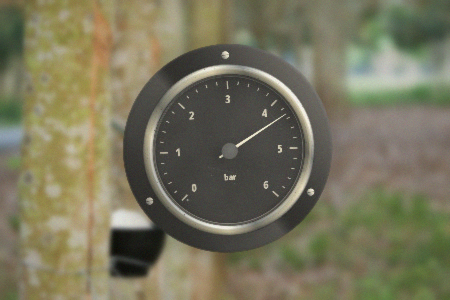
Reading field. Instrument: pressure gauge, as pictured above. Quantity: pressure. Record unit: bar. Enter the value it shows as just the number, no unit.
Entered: 4.3
